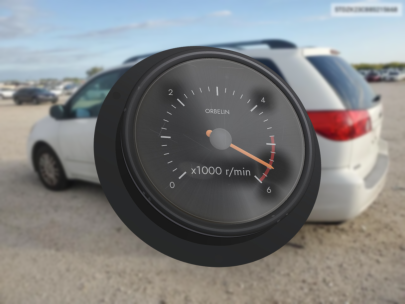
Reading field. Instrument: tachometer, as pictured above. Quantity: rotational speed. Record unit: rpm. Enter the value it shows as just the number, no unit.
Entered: 5600
